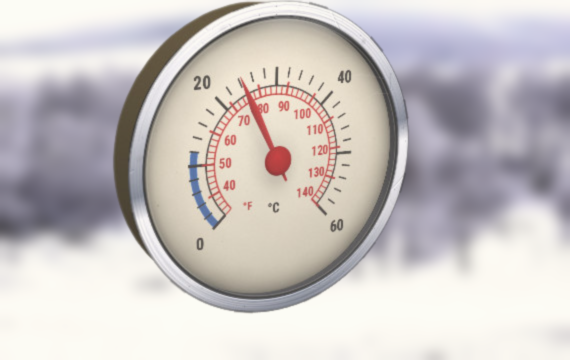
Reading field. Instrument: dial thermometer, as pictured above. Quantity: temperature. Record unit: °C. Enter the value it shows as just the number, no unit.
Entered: 24
